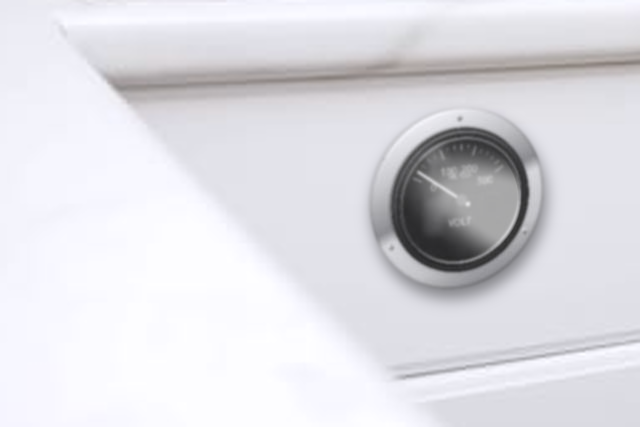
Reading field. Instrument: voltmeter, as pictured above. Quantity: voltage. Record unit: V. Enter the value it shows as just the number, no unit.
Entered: 20
